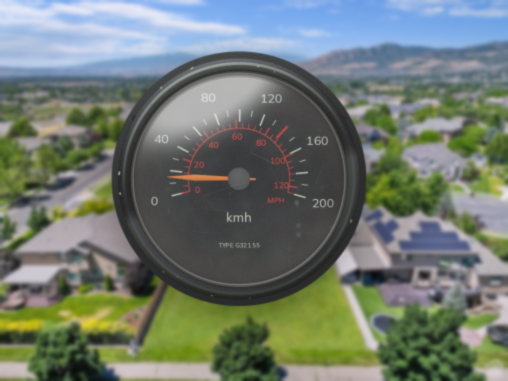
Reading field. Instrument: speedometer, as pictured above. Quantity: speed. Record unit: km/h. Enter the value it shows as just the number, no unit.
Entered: 15
